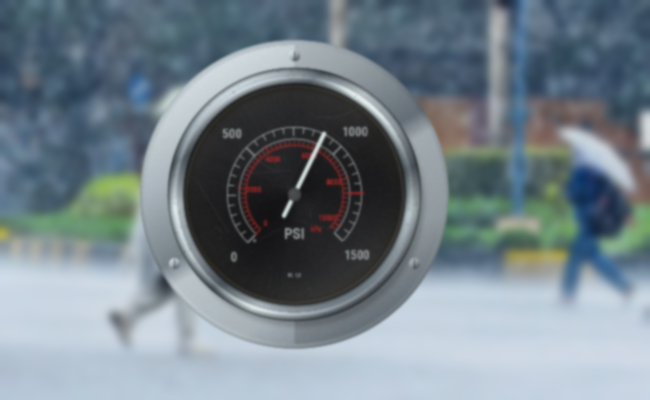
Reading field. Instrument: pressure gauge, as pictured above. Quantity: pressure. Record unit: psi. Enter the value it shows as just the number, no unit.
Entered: 900
